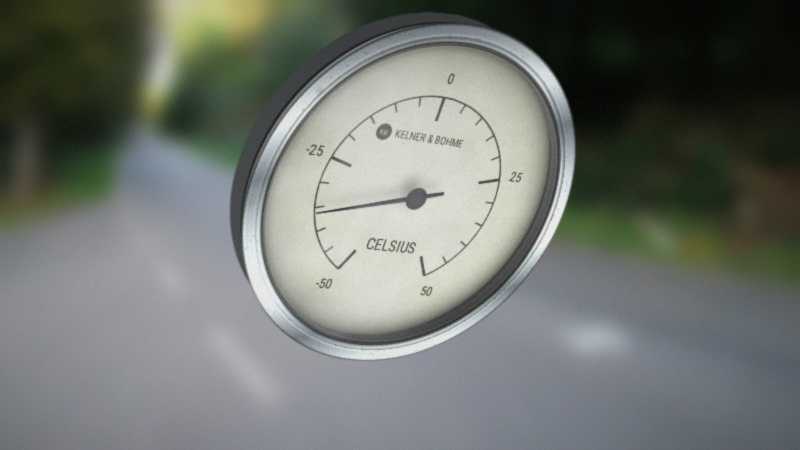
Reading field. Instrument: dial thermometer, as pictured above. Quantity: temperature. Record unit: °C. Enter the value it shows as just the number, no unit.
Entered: -35
